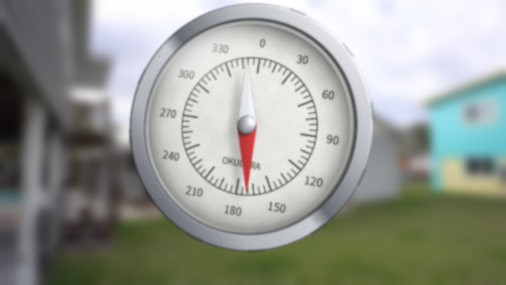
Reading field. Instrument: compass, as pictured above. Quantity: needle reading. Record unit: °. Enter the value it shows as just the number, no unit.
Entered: 170
